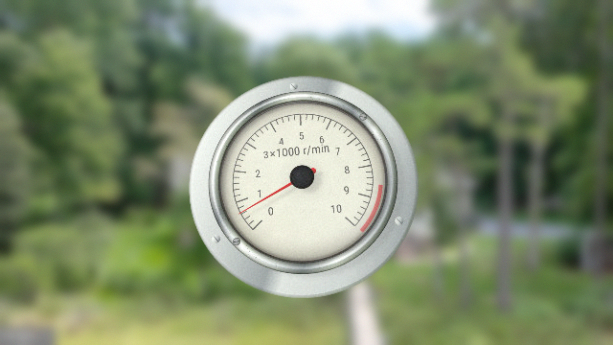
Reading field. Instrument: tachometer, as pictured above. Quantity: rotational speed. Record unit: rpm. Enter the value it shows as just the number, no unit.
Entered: 600
